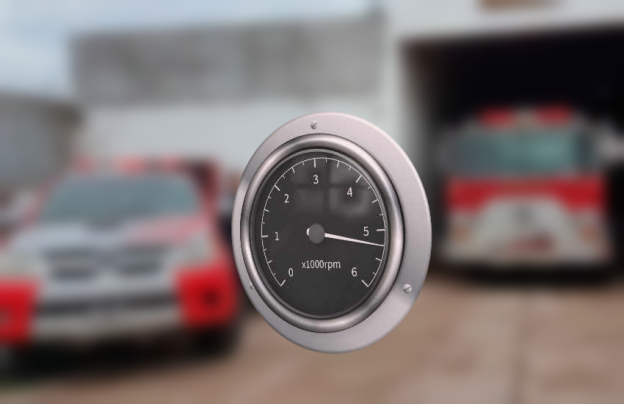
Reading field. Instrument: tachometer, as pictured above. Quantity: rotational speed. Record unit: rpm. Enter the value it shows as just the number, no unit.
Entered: 5250
